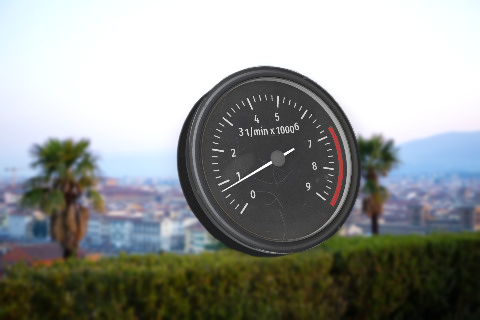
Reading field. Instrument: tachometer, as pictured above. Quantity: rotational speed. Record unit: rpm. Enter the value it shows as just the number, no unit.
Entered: 800
